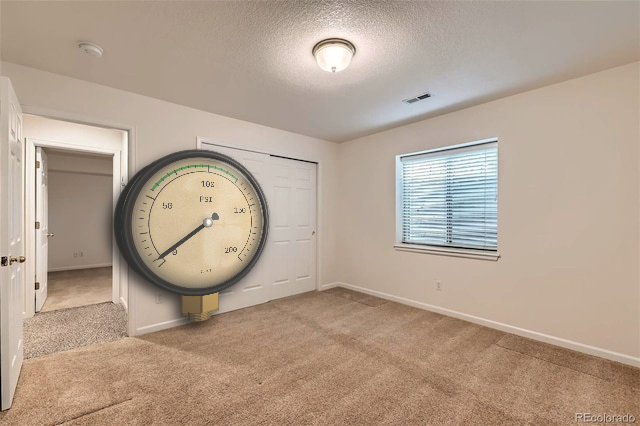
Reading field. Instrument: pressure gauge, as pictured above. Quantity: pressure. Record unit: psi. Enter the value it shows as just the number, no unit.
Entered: 5
